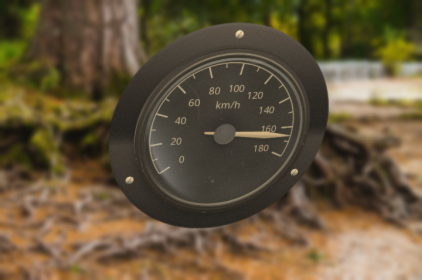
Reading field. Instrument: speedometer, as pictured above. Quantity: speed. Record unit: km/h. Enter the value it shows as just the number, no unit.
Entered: 165
